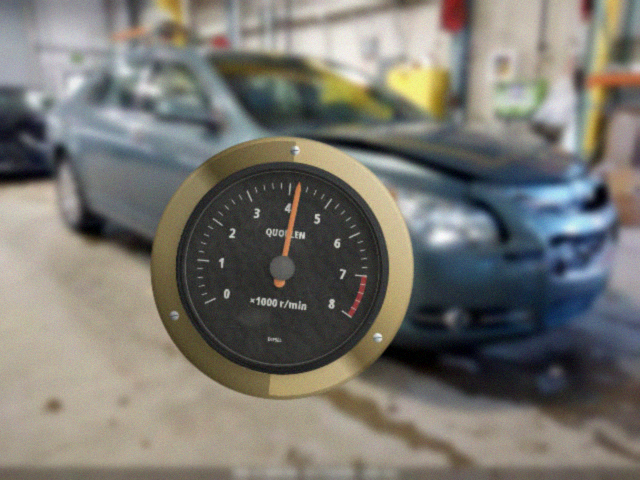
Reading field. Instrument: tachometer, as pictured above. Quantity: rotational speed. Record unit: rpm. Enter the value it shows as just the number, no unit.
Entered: 4200
